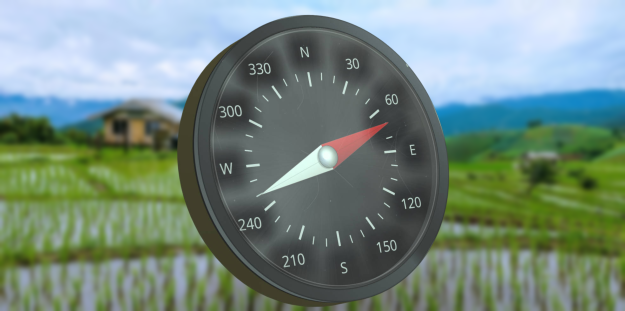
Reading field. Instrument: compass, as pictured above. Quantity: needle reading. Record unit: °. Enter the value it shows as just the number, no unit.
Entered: 70
